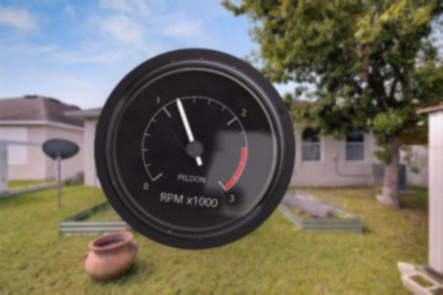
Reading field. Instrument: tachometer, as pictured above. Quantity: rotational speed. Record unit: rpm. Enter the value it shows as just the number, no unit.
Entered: 1200
